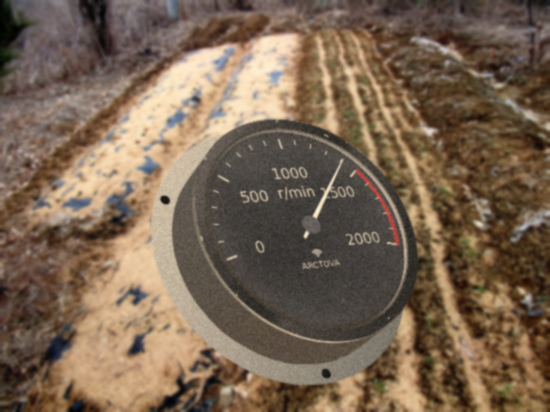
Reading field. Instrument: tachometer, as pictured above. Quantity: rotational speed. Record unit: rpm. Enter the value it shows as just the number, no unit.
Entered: 1400
